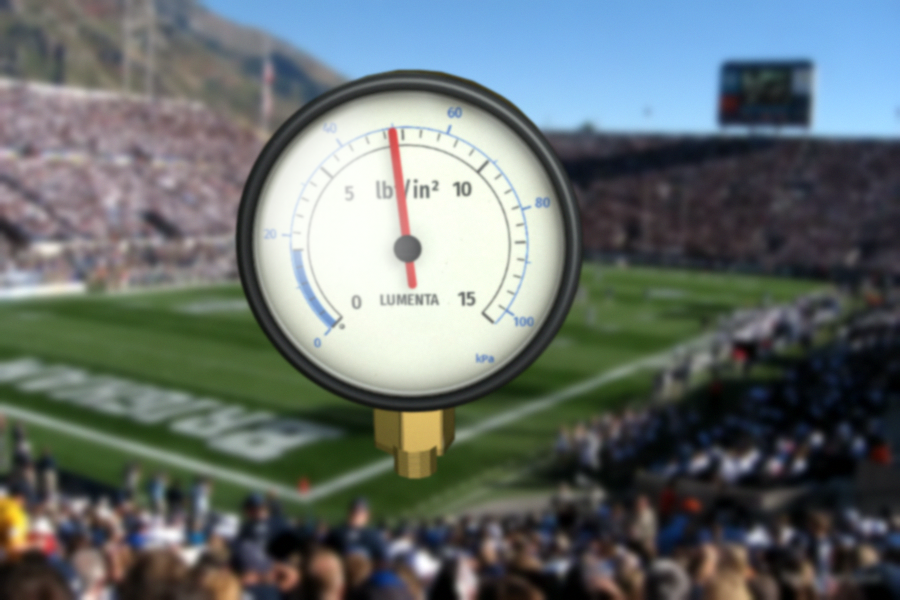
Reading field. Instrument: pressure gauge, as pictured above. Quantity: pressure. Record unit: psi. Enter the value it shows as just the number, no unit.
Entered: 7.25
